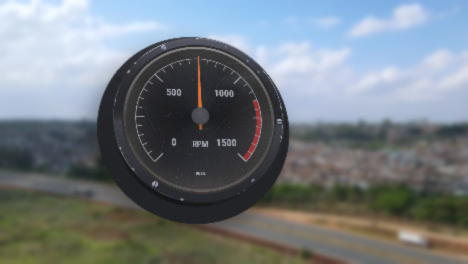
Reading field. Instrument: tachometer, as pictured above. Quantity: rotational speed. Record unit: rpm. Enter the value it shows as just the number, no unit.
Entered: 750
